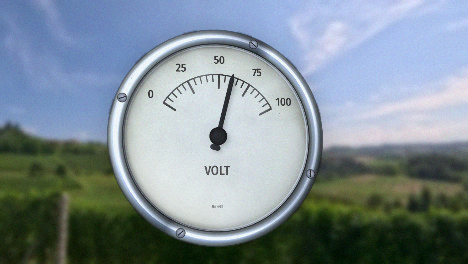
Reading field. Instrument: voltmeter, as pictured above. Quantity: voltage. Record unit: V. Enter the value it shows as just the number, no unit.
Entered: 60
